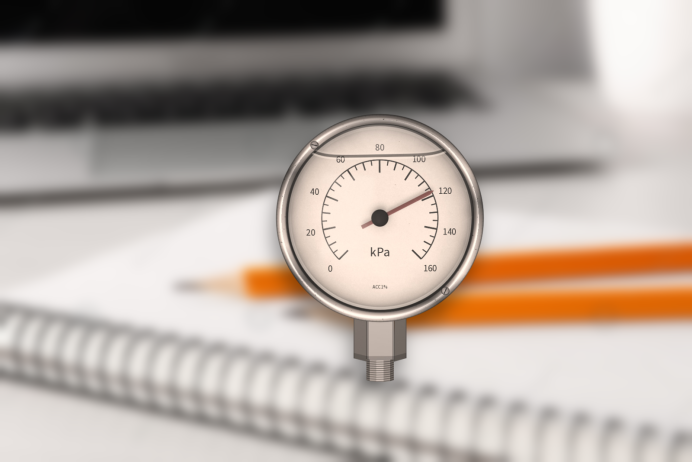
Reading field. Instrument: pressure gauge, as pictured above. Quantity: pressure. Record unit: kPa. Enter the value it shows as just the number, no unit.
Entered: 117.5
